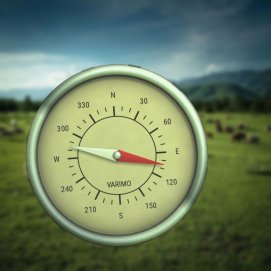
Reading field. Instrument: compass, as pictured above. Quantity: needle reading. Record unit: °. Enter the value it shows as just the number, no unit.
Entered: 105
